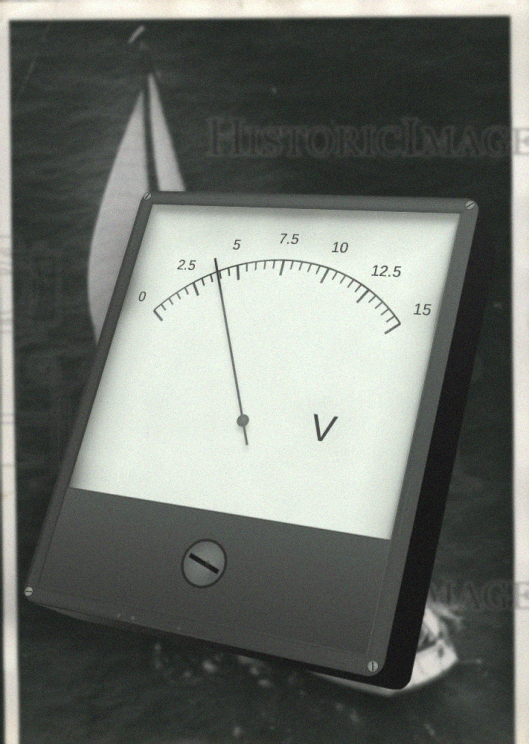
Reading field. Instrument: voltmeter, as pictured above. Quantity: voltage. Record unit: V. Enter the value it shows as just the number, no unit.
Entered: 4
